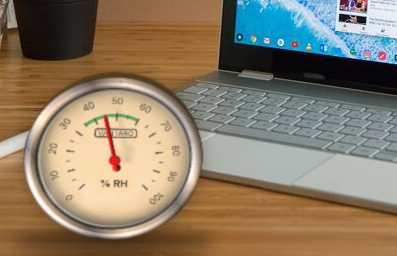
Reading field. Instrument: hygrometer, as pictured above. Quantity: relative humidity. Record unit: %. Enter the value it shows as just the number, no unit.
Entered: 45
